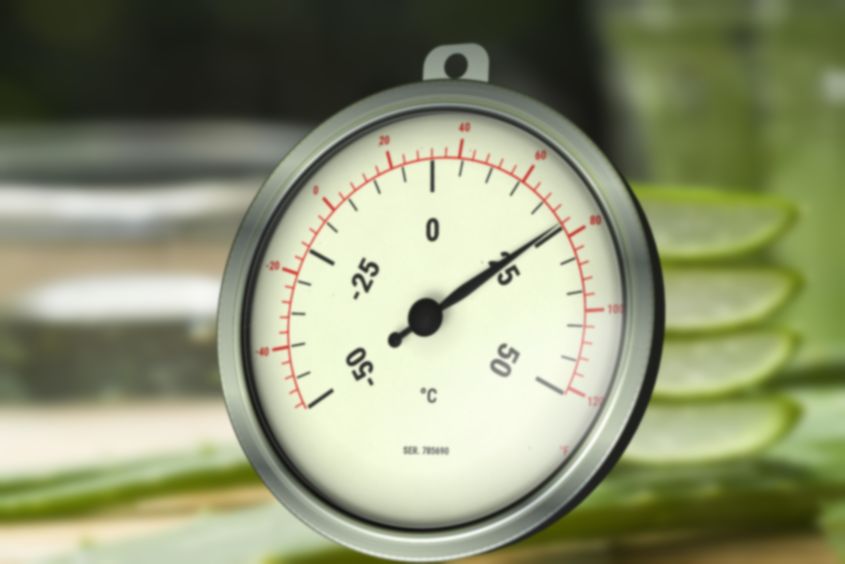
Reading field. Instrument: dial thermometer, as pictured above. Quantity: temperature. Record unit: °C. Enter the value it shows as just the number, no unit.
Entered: 25
